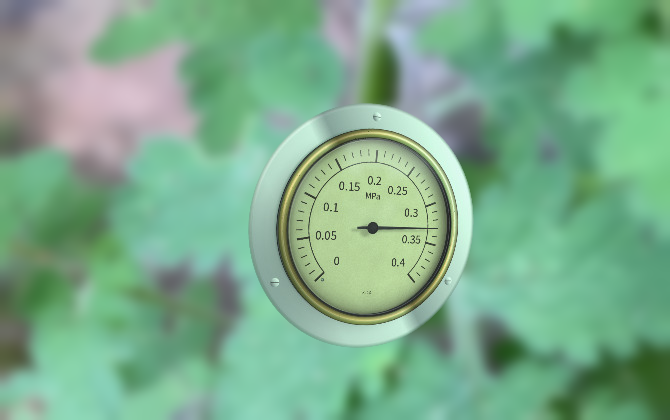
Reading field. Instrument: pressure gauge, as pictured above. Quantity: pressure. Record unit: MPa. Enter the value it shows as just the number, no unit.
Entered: 0.33
